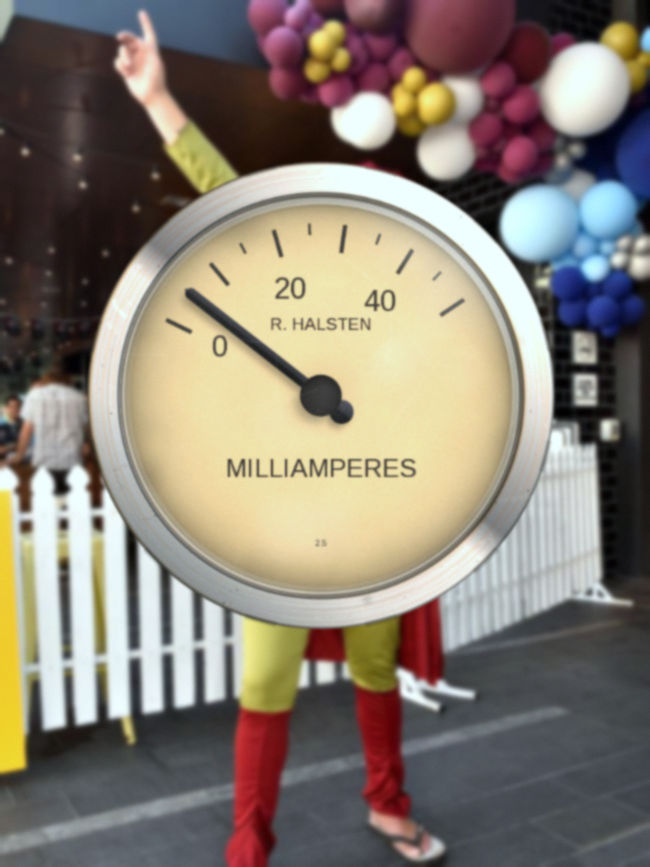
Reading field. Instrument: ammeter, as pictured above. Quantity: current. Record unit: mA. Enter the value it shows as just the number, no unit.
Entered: 5
